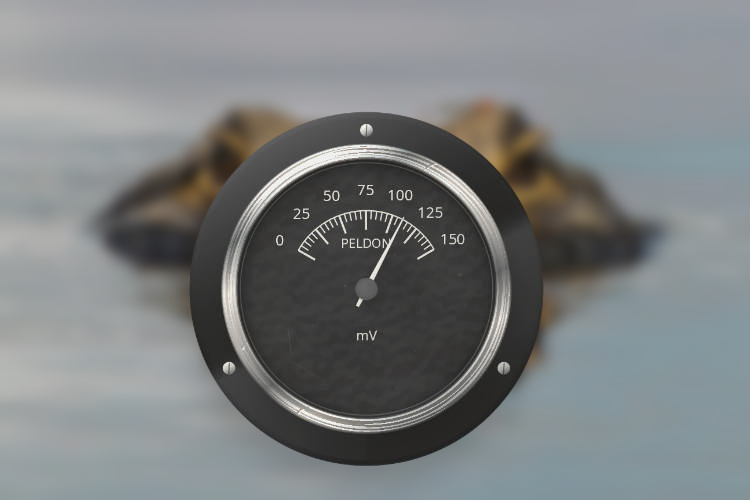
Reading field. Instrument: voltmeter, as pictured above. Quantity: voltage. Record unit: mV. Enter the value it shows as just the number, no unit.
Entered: 110
